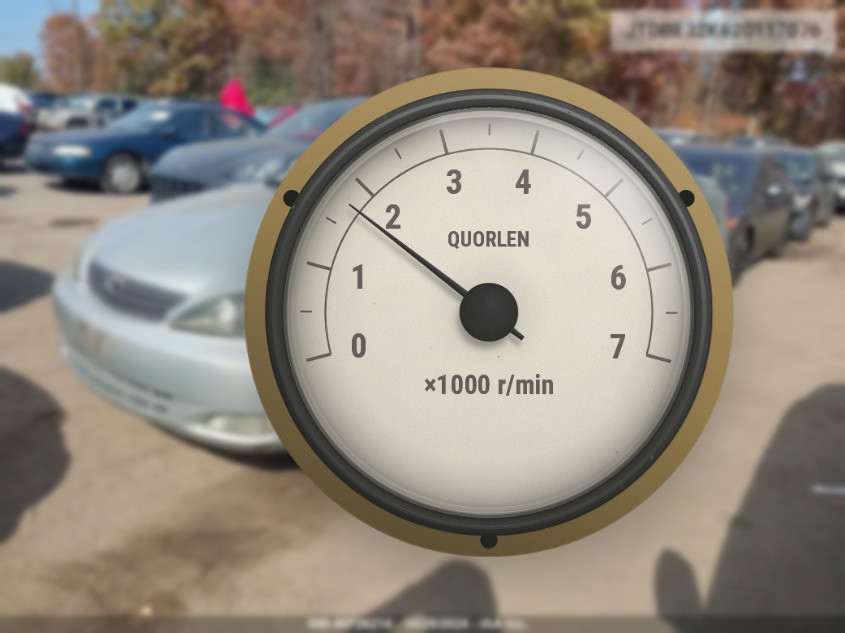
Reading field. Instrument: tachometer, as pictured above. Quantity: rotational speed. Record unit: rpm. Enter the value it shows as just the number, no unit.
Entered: 1750
